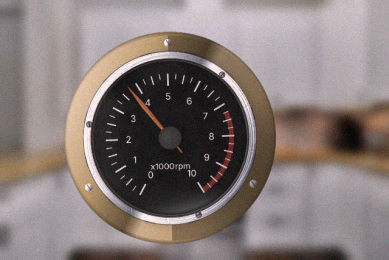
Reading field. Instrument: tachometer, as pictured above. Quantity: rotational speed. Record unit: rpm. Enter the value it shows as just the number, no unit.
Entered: 3750
